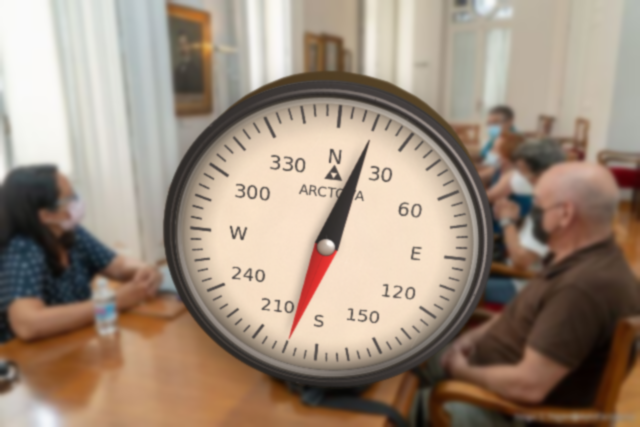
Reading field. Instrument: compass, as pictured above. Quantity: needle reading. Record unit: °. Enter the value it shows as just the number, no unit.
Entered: 195
